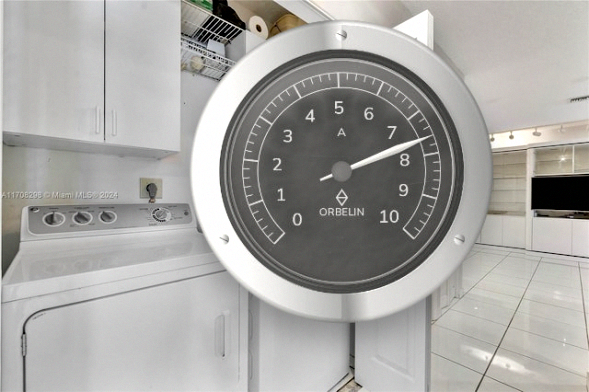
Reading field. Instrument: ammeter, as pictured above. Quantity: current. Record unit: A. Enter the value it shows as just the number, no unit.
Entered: 7.6
